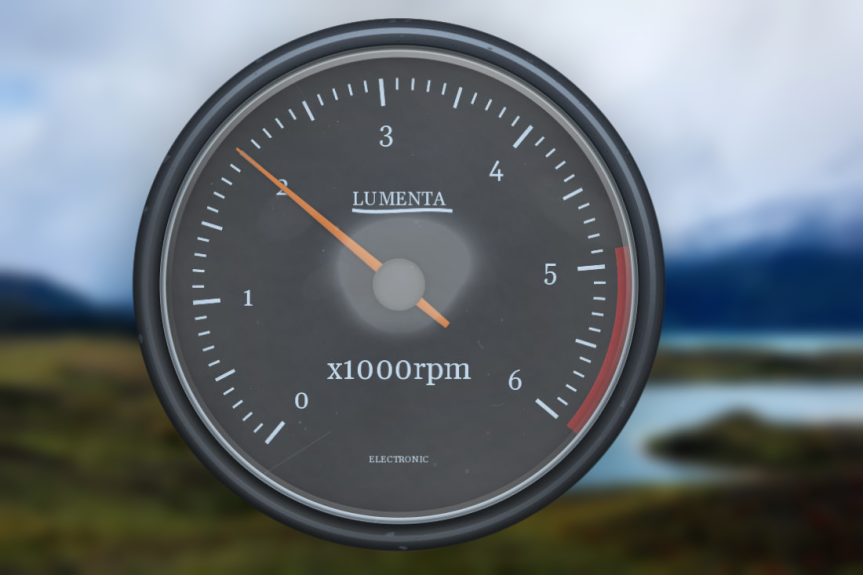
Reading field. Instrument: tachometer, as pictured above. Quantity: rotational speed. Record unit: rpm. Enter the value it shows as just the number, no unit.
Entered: 2000
